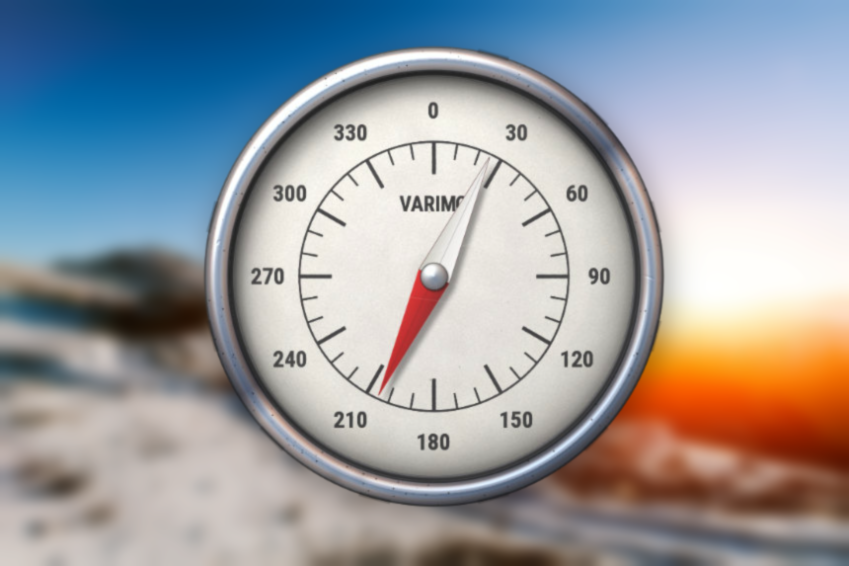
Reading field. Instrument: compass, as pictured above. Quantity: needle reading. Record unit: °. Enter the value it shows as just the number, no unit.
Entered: 205
